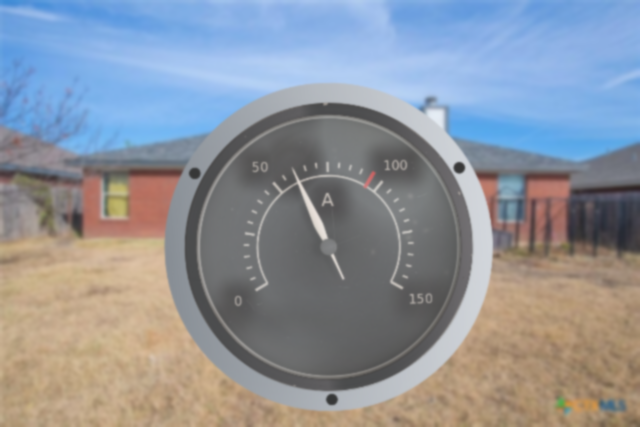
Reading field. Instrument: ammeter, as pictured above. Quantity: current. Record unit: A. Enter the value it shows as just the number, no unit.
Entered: 60
